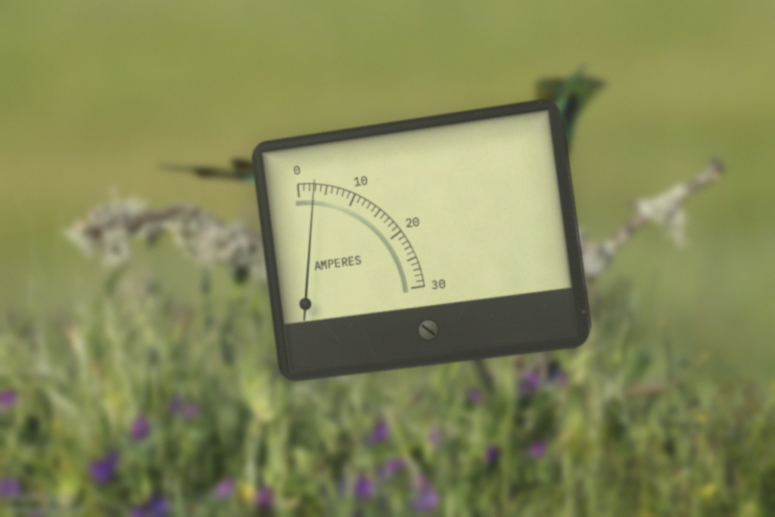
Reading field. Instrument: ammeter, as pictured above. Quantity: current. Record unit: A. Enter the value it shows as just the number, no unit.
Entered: 3
